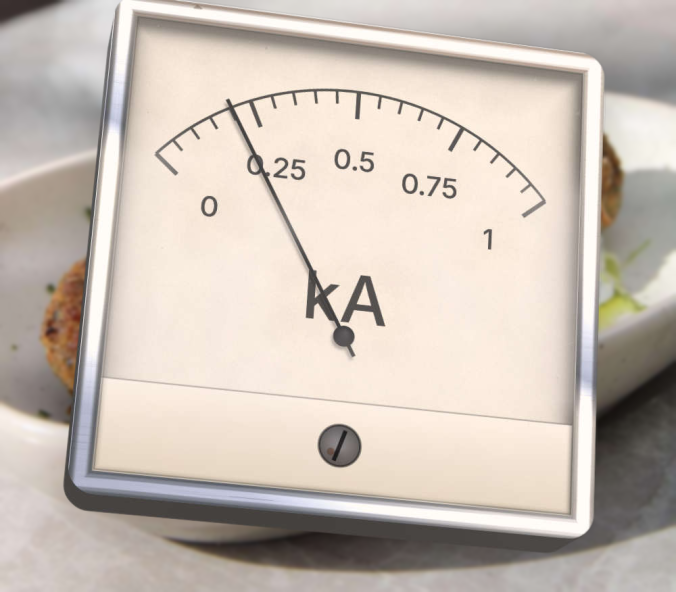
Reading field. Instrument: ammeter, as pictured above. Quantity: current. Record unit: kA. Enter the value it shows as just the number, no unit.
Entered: 0.2
